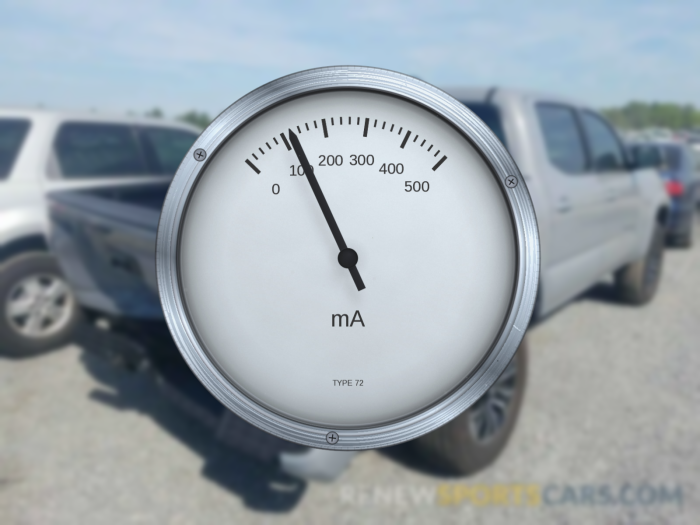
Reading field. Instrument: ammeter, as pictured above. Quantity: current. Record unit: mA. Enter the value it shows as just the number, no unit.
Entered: 120
